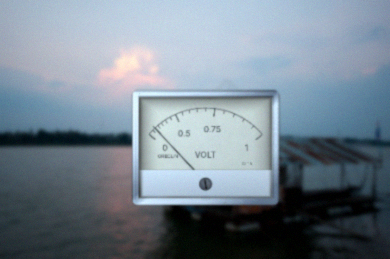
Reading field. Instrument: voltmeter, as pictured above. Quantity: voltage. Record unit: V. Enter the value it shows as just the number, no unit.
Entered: 0.25
